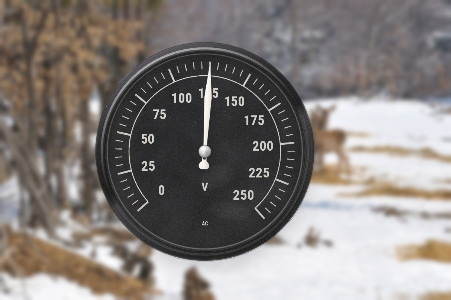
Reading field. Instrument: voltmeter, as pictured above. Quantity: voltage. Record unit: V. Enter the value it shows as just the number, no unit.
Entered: 125
